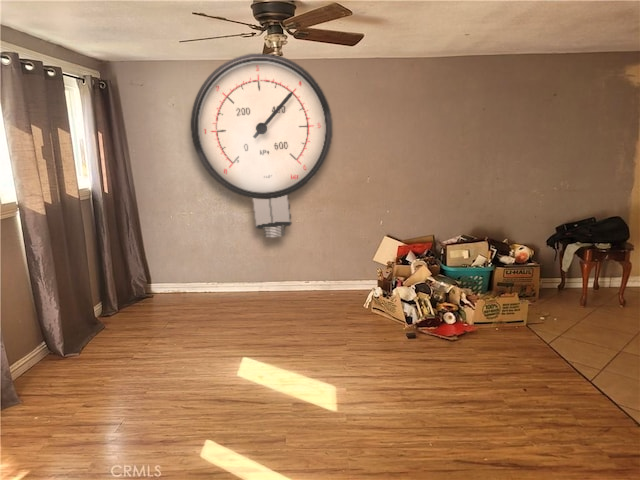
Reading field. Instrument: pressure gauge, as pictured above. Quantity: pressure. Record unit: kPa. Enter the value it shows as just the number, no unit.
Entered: 400
